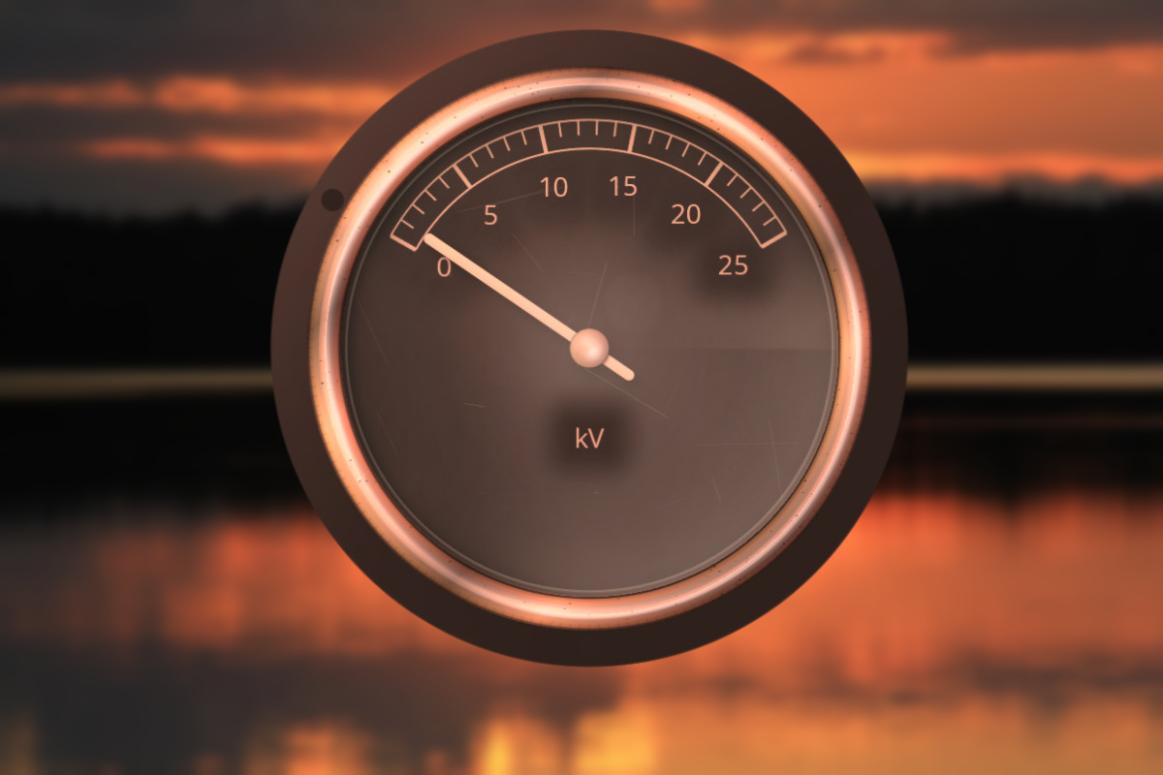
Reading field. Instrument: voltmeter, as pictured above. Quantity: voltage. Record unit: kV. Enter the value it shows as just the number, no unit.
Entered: 1
